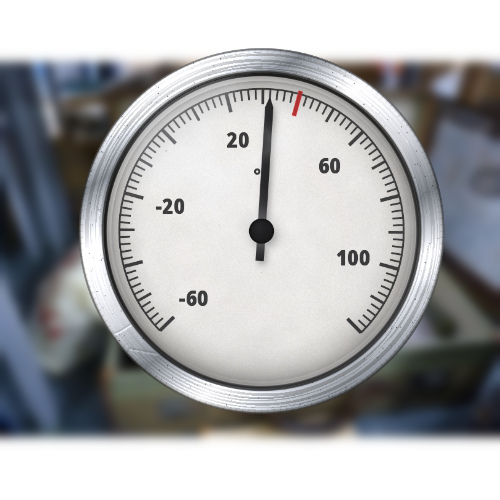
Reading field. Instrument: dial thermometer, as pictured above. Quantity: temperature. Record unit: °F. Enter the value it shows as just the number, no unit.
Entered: 32
